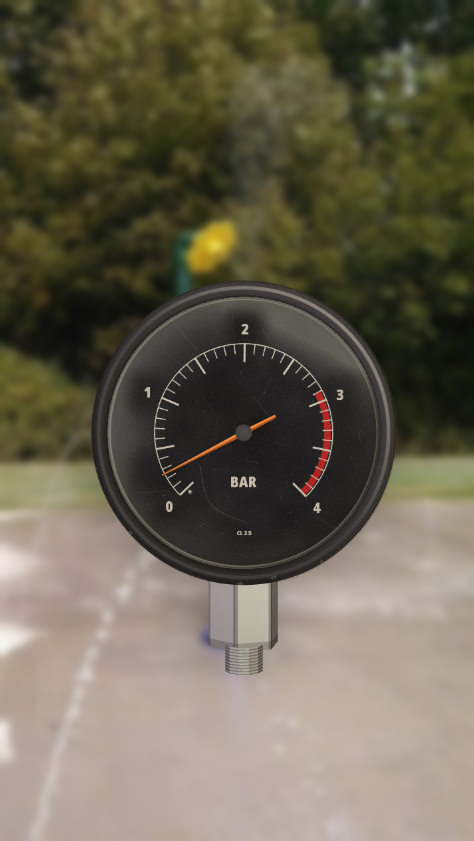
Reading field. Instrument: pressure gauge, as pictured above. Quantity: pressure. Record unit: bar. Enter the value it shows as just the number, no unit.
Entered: 0.25
